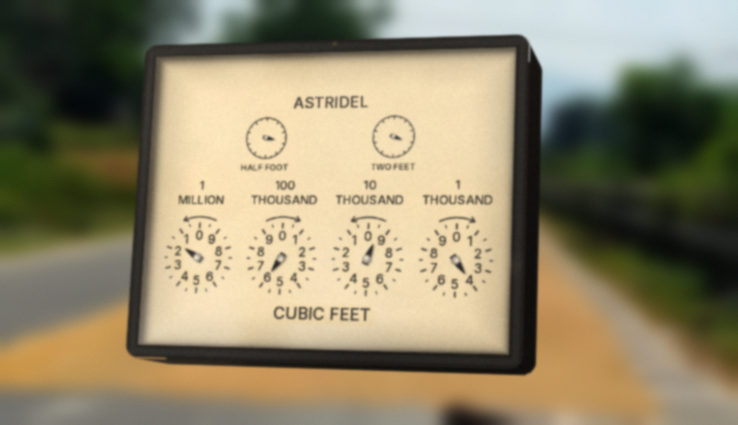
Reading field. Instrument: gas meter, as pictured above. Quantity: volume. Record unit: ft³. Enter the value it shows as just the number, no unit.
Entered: 159400
